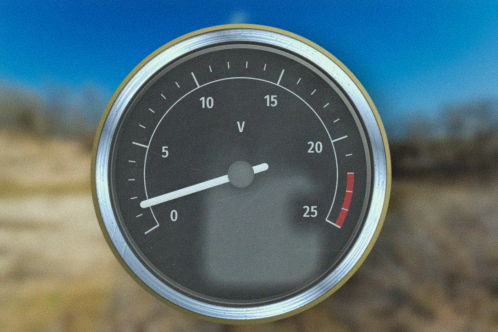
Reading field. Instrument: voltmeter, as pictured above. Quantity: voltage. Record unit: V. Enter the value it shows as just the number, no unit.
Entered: 1.5
